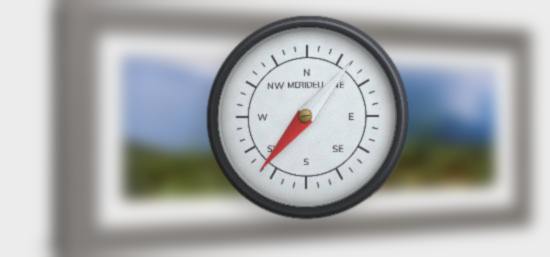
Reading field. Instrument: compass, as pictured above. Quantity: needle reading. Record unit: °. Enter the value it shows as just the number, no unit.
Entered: 220
